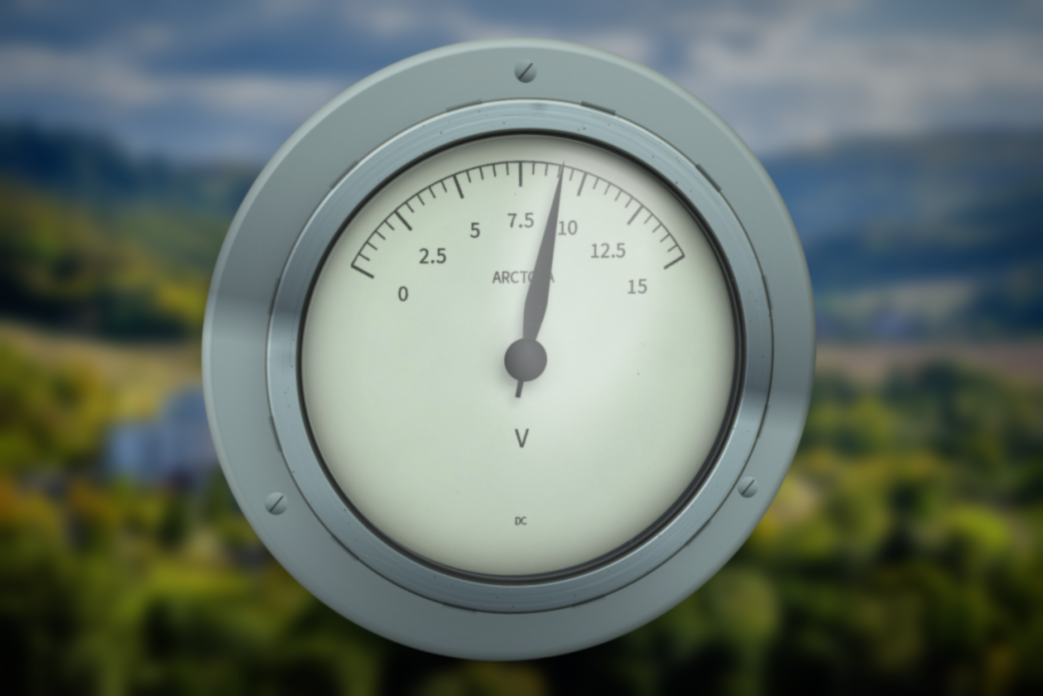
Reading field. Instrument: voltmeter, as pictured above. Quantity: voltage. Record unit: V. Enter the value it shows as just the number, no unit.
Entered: 9
